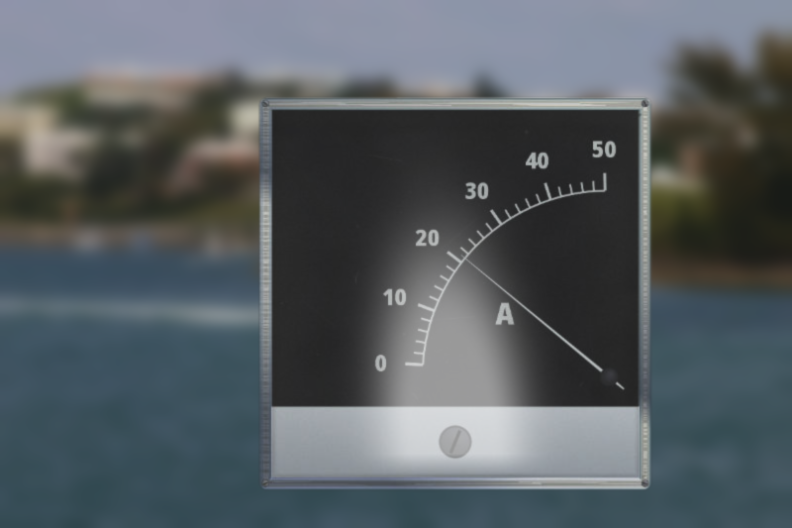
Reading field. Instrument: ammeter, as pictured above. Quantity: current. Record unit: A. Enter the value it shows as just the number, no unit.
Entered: 21
